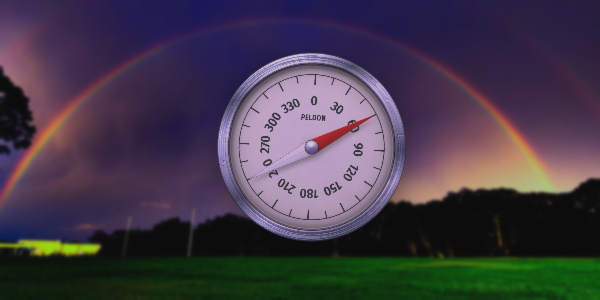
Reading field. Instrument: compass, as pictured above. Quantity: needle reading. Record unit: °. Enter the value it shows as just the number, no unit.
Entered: 60
